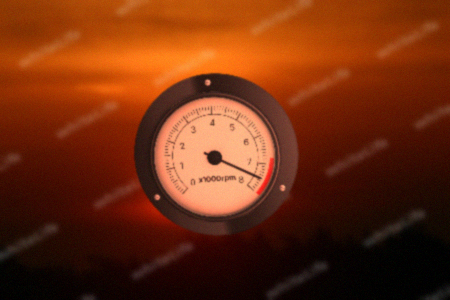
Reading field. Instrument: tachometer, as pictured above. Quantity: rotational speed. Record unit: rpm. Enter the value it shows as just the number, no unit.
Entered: 7500
